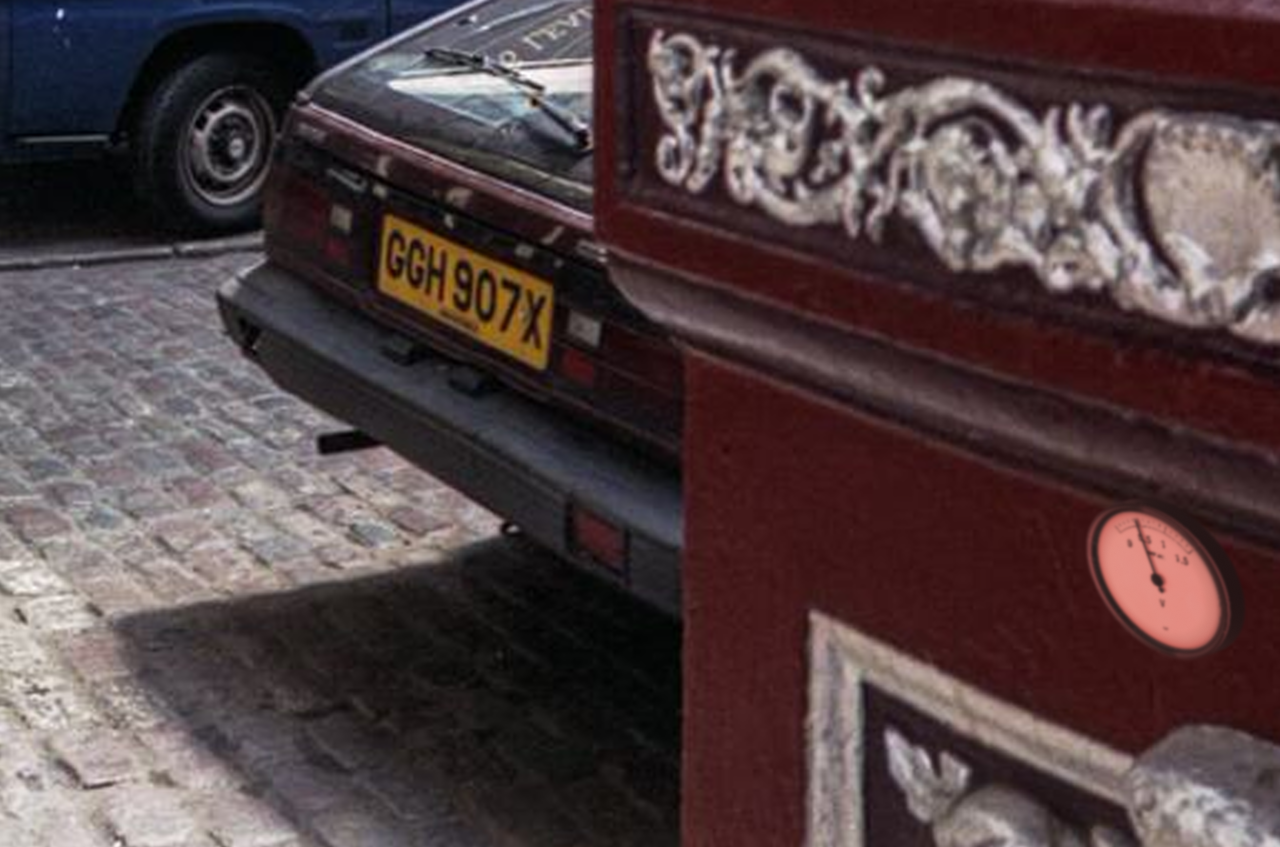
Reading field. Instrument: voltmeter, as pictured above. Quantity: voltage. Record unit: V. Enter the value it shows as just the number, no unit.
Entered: 0.5
